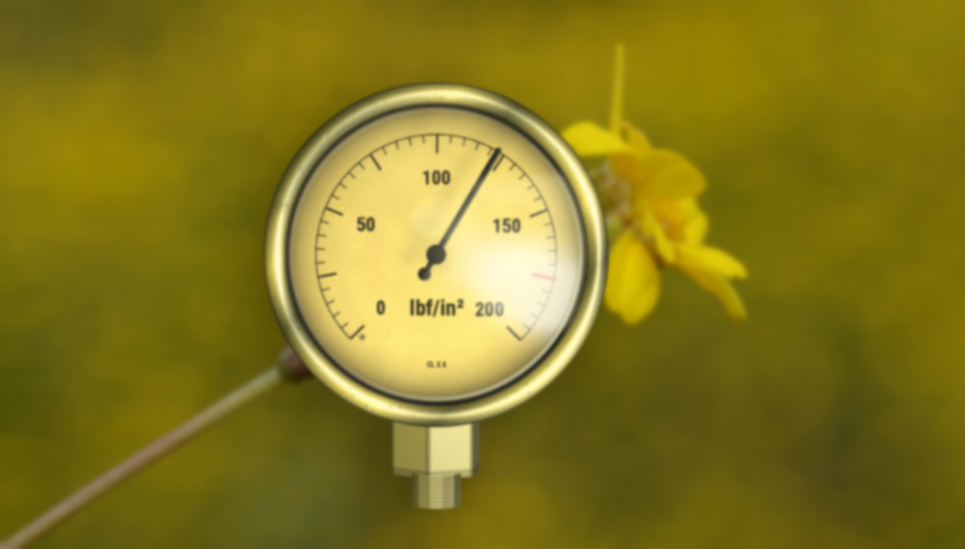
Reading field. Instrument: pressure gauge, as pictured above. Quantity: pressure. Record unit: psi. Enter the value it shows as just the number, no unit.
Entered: 122.5
